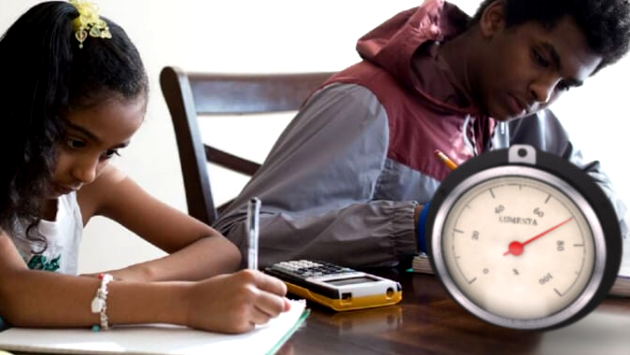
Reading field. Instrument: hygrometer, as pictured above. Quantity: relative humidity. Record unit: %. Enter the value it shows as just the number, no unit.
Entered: 70
